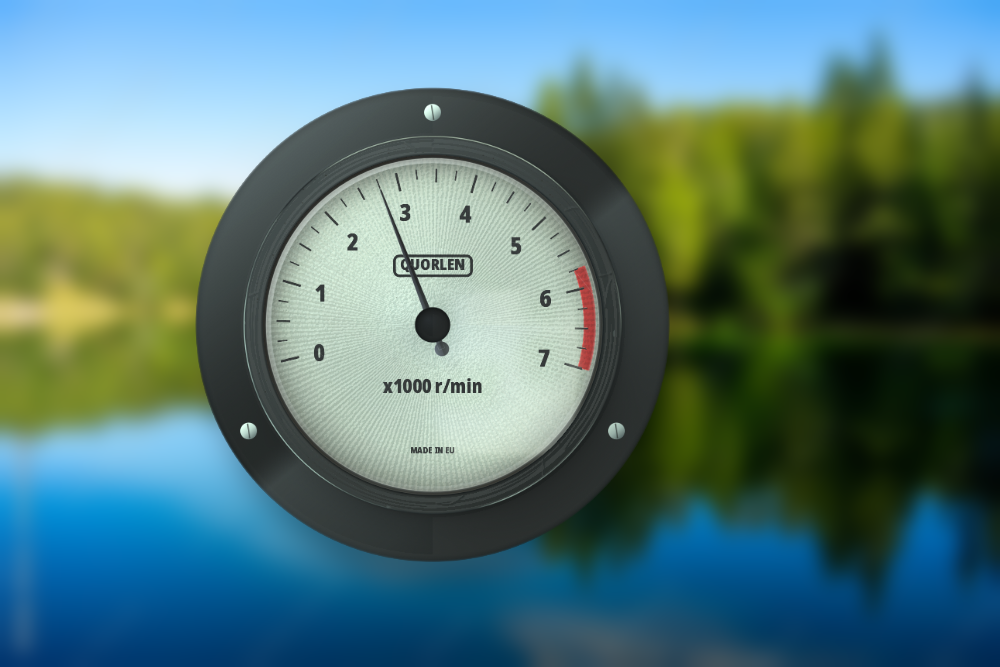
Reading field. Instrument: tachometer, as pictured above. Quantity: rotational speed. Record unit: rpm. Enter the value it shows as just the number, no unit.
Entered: 2750
